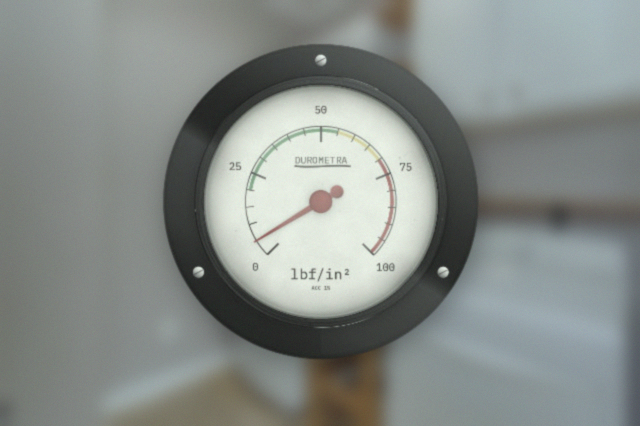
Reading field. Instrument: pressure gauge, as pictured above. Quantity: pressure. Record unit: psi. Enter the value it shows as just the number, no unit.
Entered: 5
